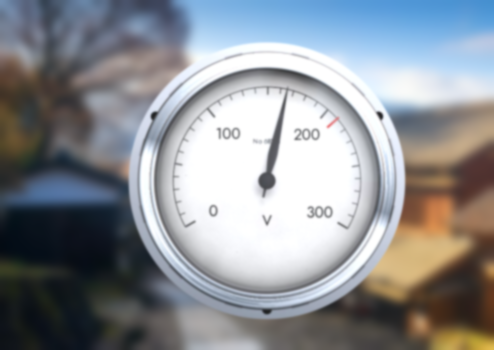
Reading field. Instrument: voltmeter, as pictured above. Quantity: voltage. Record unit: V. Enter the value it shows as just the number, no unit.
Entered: 165
